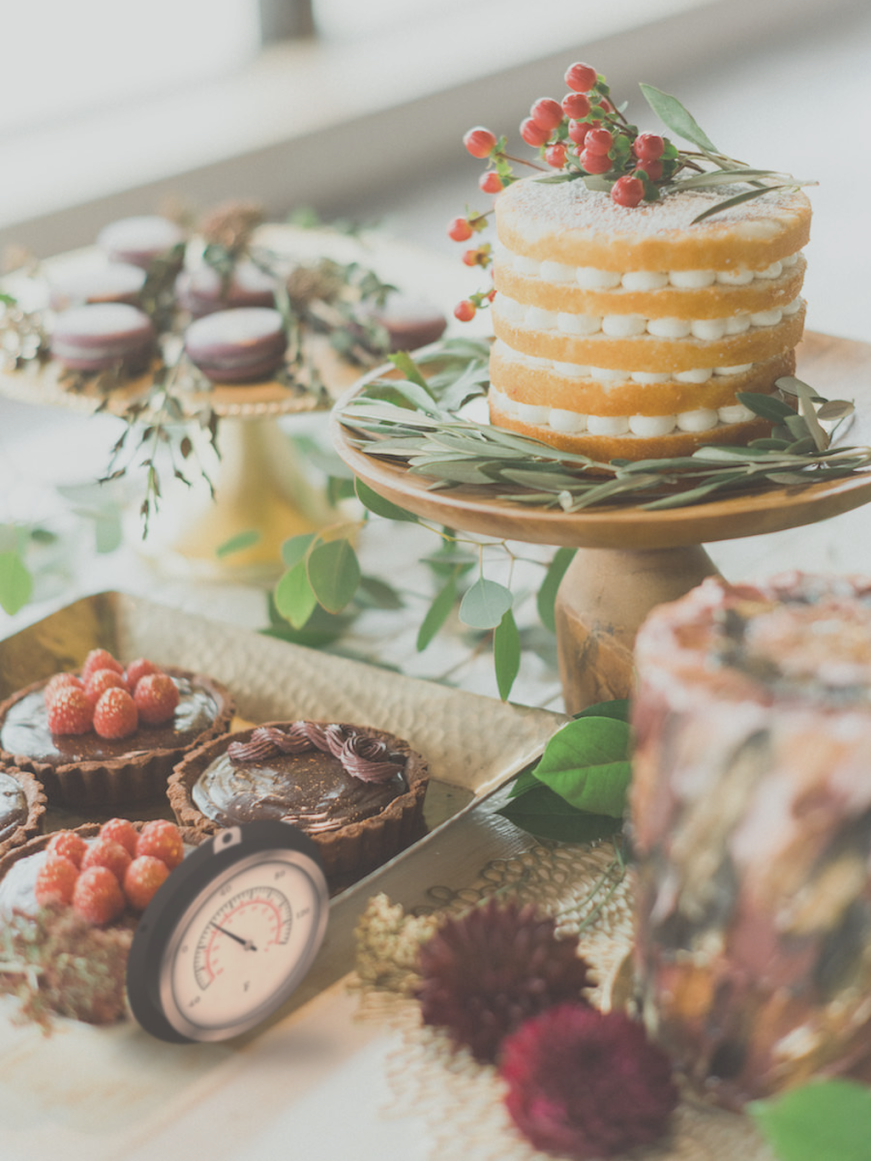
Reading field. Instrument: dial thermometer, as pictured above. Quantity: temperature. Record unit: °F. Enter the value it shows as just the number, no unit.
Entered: 20
